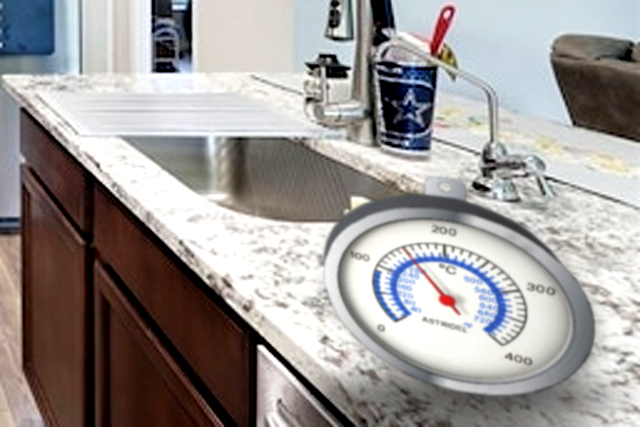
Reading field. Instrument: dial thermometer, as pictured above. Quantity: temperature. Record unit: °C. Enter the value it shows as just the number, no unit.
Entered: 150
